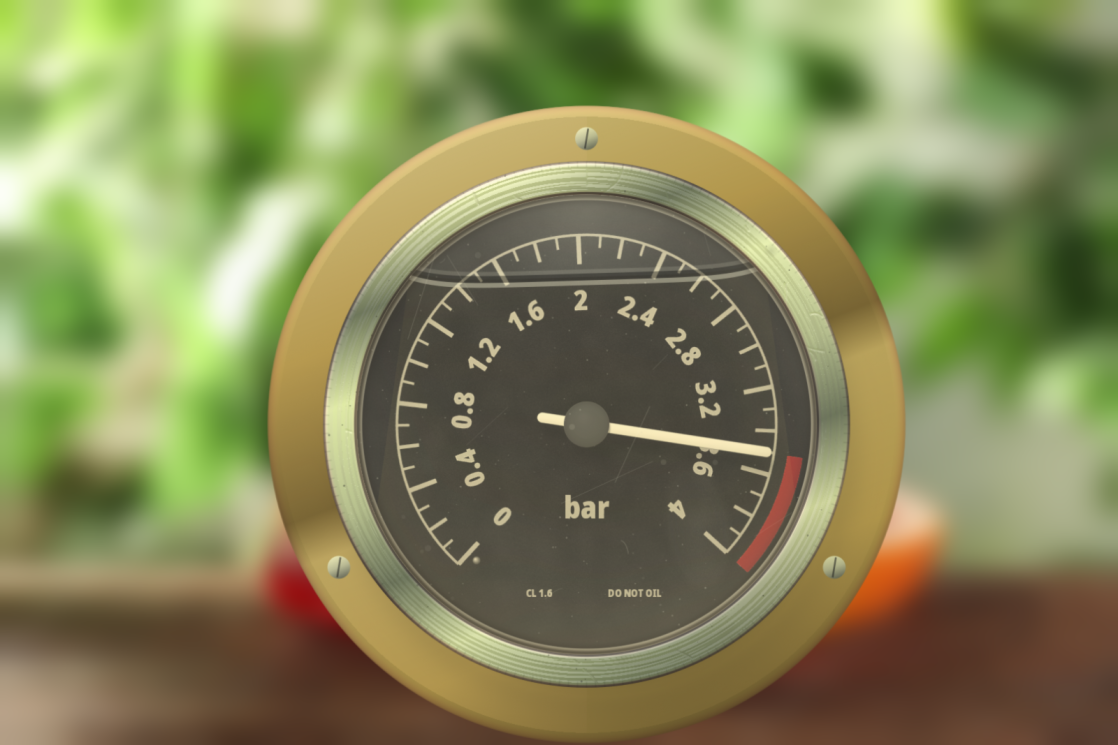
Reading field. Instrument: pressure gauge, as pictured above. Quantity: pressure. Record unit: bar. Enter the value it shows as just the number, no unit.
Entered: 3.5
